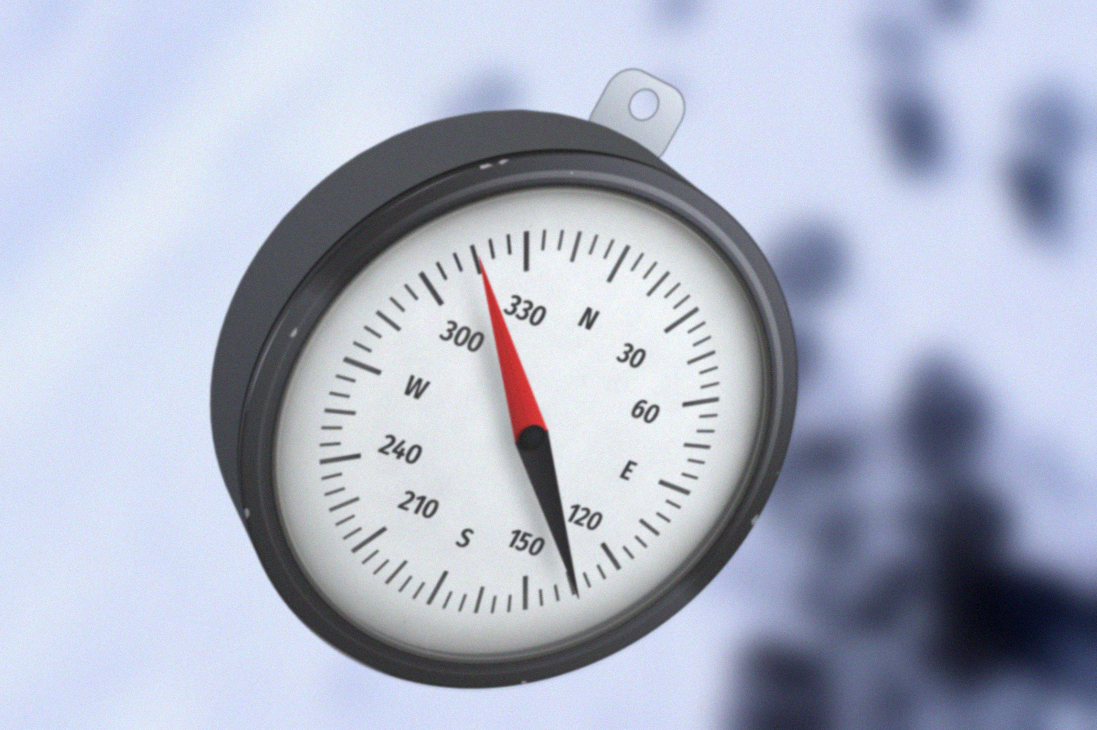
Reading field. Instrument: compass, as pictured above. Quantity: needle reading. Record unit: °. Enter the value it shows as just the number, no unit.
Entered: 315
